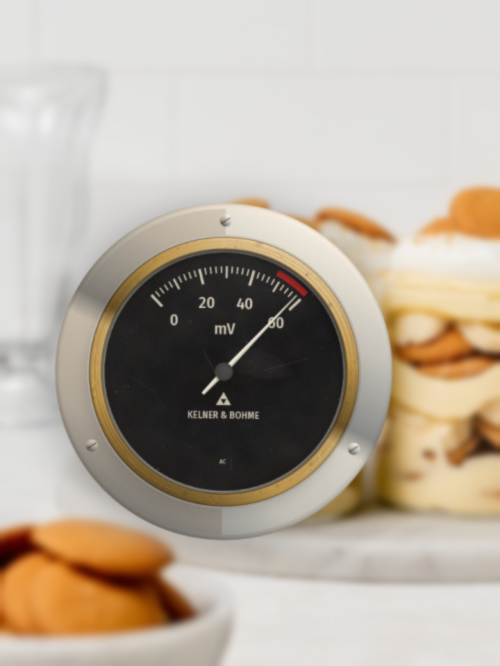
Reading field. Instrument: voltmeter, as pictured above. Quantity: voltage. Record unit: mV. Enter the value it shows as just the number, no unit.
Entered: 58
